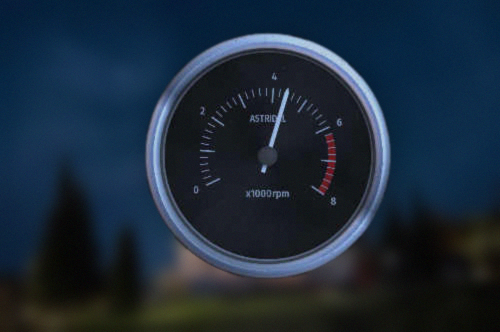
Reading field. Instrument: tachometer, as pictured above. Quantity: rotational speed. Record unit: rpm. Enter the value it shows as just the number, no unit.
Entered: 4400
